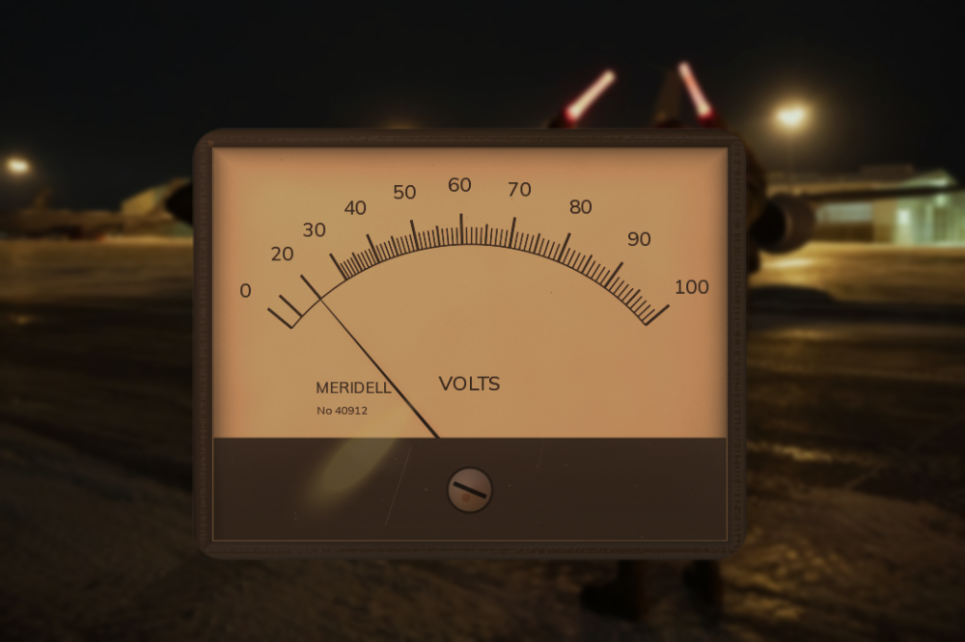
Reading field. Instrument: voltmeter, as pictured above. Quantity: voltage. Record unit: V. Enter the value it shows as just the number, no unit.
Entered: 20
